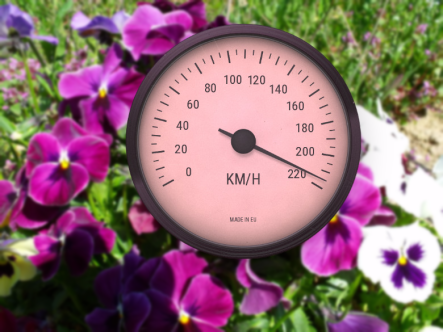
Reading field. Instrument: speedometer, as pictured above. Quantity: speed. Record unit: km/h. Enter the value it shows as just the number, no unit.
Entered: 215
